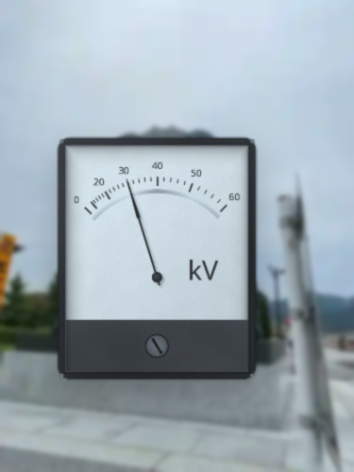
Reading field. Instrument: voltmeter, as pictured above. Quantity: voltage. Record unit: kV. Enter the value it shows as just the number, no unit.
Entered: 30
